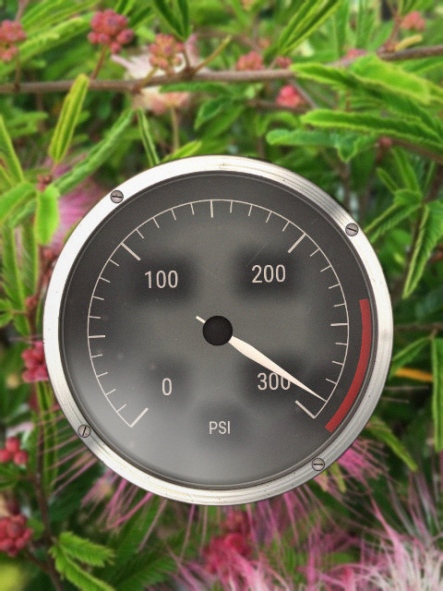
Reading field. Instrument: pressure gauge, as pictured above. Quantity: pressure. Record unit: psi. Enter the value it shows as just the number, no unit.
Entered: 290
